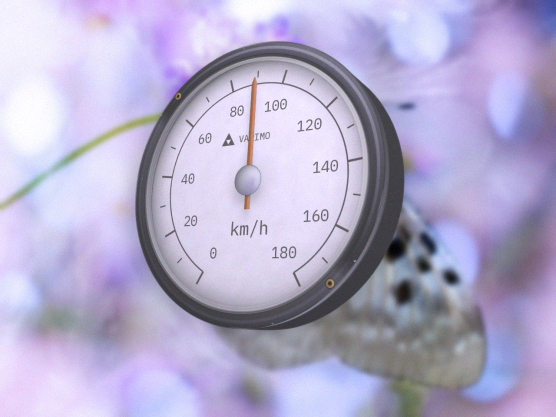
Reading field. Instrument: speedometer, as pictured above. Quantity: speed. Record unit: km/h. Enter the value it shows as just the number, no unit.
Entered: 90
